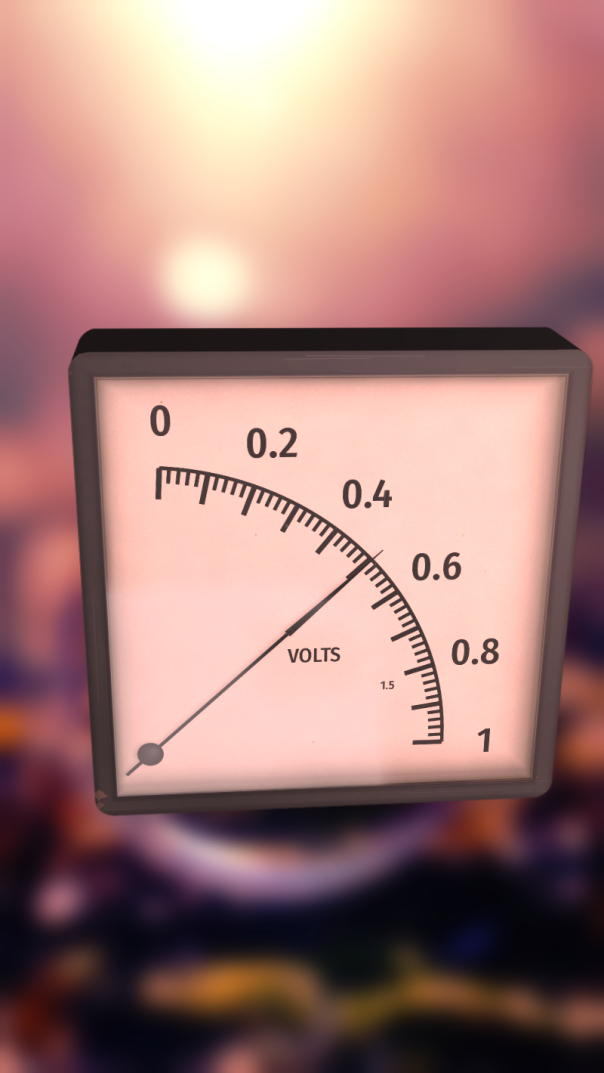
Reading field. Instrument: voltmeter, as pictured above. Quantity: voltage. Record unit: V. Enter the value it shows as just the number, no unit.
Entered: 0.5
